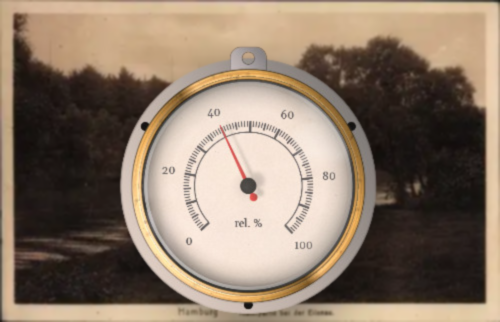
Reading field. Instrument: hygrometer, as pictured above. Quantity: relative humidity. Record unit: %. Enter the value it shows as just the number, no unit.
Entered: 40
